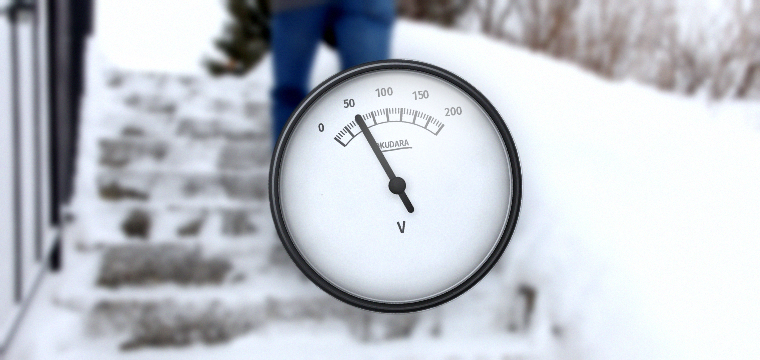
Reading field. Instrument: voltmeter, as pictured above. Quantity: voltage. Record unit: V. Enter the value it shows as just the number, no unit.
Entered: 50
